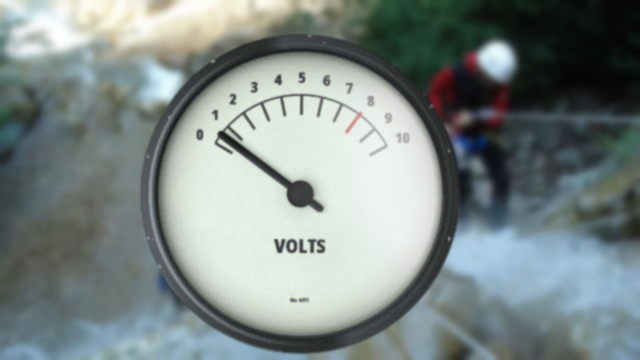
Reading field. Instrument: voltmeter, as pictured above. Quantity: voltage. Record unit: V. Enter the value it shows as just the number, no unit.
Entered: 0.5
